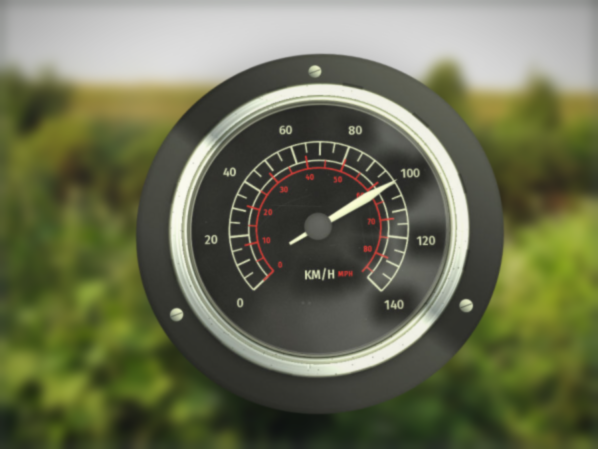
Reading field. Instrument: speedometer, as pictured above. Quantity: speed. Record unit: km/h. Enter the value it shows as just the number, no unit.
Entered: 100
